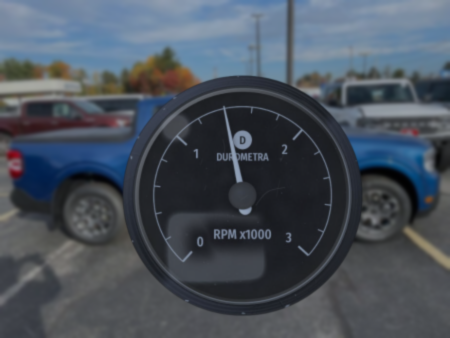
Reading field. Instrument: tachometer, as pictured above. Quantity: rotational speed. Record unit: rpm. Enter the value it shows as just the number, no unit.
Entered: 1400
